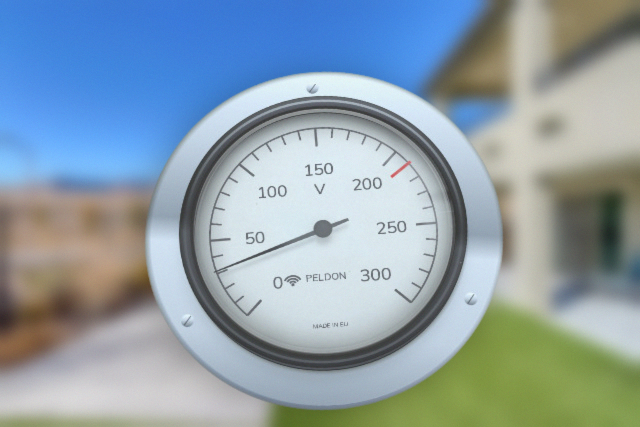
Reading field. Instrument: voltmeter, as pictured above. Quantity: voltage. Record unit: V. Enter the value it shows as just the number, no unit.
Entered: 30
